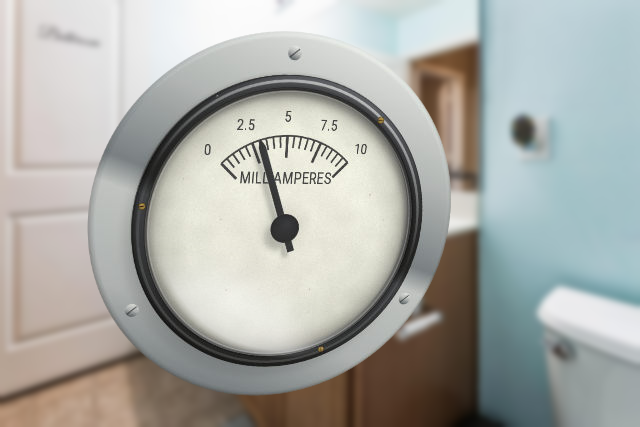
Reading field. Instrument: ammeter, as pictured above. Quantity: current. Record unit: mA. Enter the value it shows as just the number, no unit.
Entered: 3
